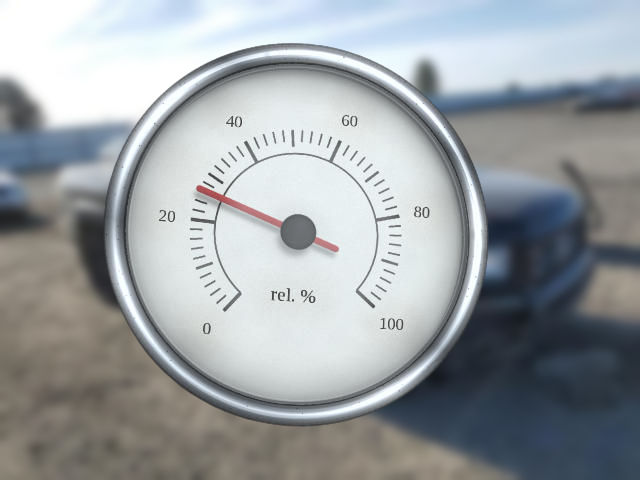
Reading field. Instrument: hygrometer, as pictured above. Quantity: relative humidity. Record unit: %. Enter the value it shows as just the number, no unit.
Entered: 26
